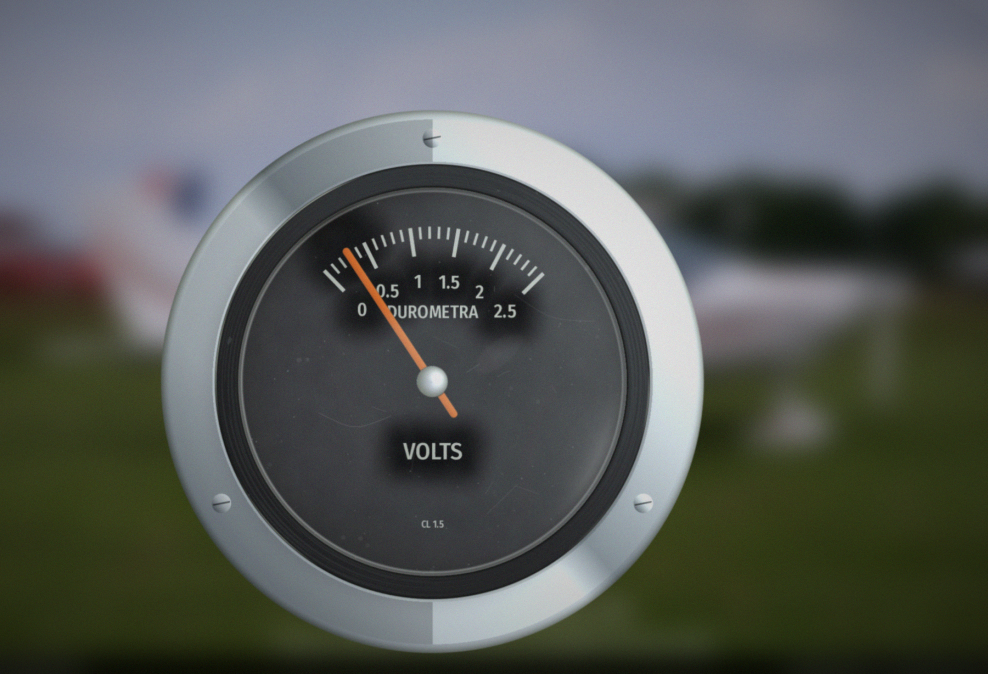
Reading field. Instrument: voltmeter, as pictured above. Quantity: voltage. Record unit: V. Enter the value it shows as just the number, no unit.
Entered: 0.3
